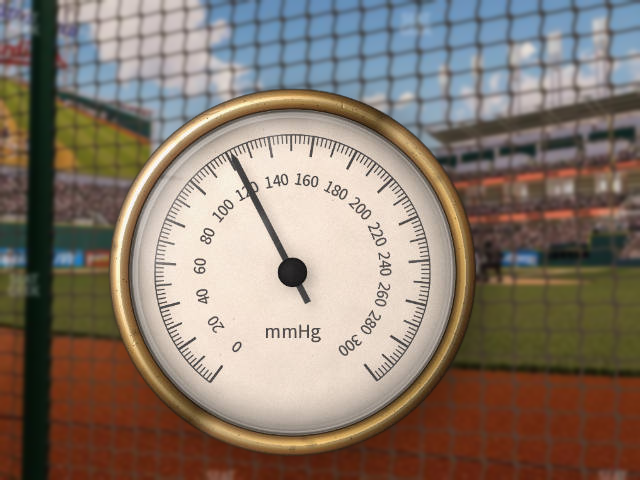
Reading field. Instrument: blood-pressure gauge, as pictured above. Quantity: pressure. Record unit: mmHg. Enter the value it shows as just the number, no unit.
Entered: 122
